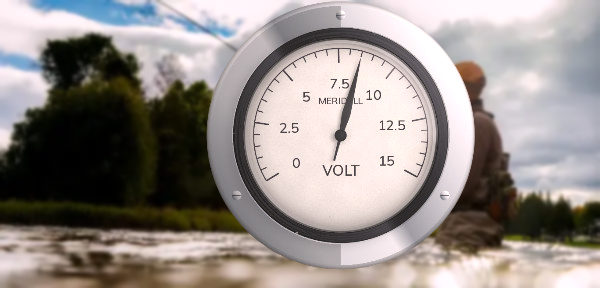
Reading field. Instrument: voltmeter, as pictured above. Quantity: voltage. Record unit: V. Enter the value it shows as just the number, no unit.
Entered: 8.5
